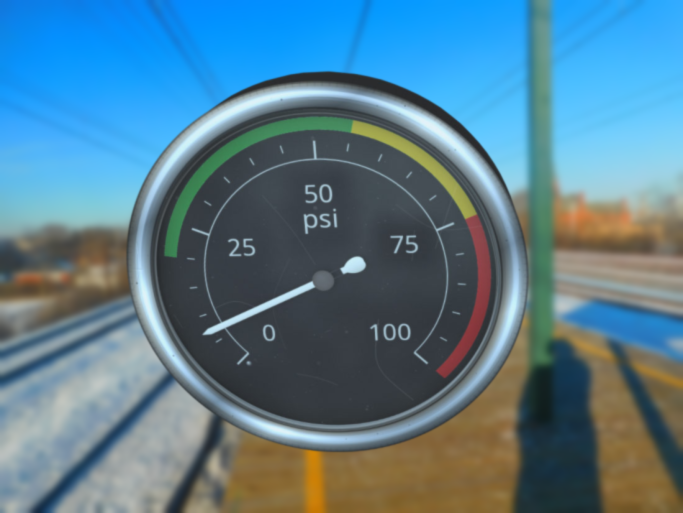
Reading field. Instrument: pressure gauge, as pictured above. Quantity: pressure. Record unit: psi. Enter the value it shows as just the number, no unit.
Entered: 7.5
